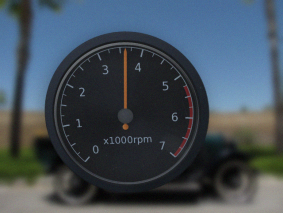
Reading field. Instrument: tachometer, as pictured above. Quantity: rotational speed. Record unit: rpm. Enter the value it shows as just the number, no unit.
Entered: 3625
